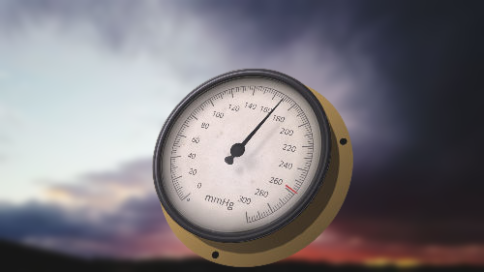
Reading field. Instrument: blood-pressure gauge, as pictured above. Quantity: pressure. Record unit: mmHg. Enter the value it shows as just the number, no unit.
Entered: 170
